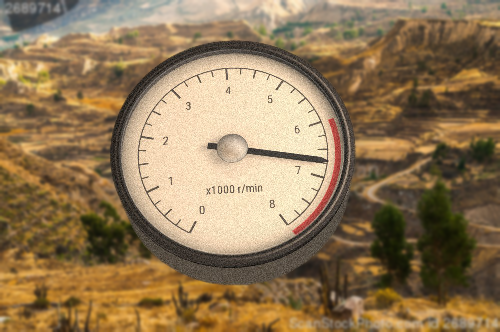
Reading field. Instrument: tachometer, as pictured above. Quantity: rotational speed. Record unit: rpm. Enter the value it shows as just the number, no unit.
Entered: 6750
